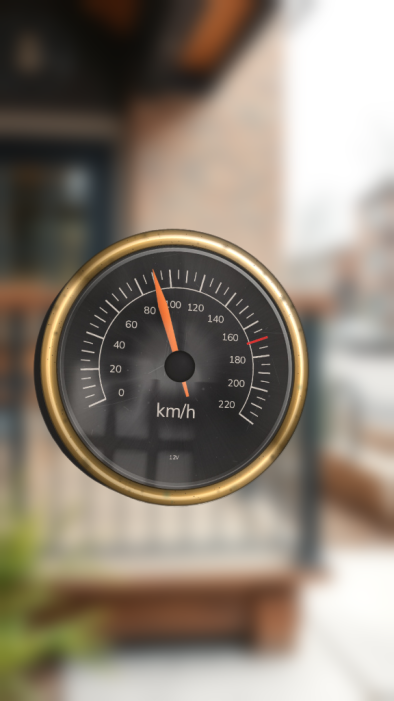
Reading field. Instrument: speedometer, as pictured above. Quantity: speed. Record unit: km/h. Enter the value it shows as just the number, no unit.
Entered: 90
